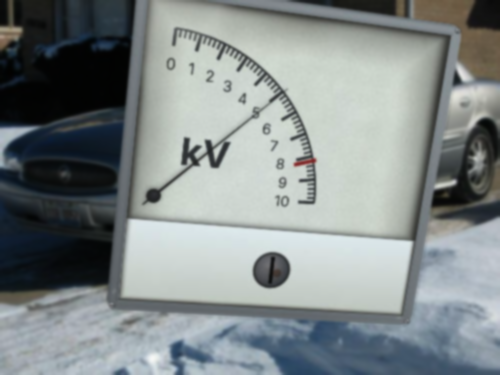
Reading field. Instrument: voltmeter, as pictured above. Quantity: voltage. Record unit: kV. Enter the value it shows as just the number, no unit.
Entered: 5
